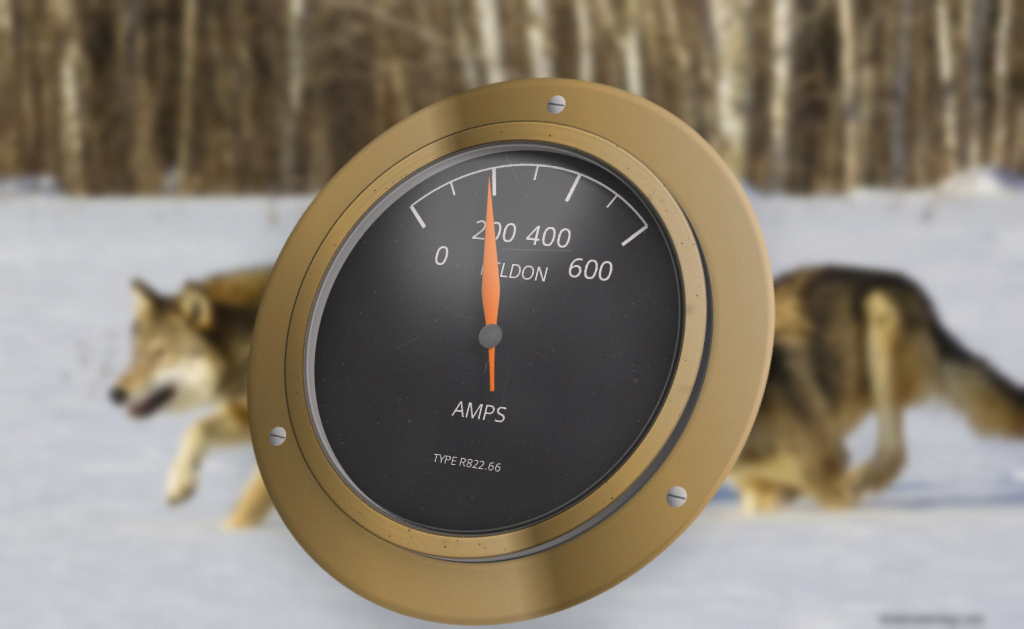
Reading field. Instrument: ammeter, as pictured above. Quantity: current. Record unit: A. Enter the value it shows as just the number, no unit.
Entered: 200
